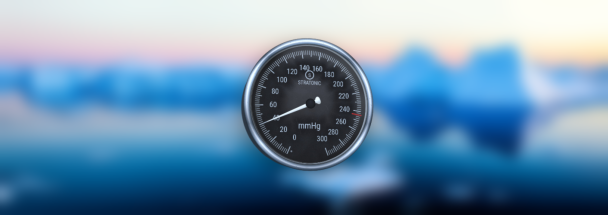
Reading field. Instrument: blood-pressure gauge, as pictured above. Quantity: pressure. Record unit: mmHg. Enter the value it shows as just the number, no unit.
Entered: 40
